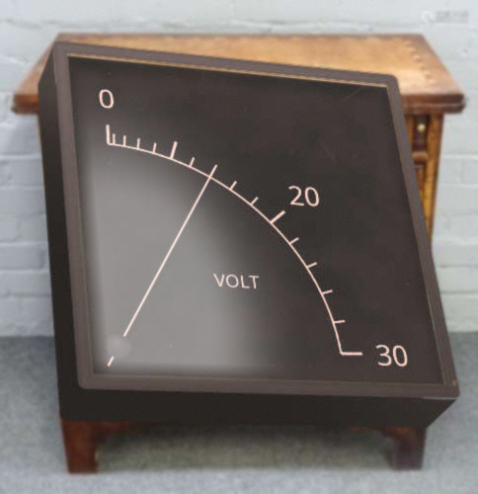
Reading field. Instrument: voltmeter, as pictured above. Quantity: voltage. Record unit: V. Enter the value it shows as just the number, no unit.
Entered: 14
